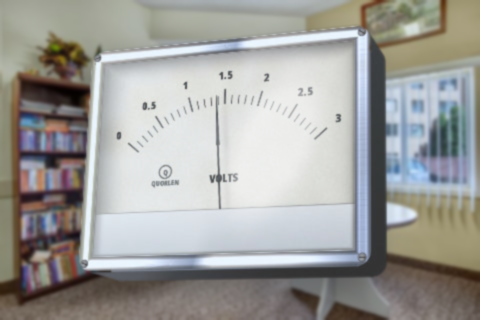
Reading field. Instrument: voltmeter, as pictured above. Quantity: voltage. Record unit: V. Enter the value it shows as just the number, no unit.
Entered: 1.4
